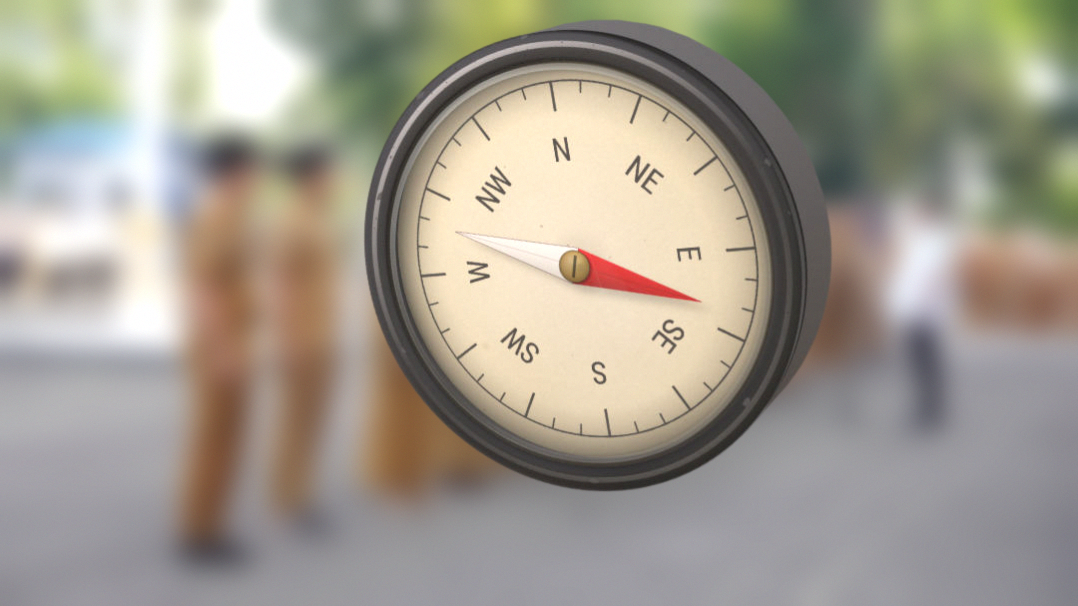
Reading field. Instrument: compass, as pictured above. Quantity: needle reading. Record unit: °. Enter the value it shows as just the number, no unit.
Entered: 110
